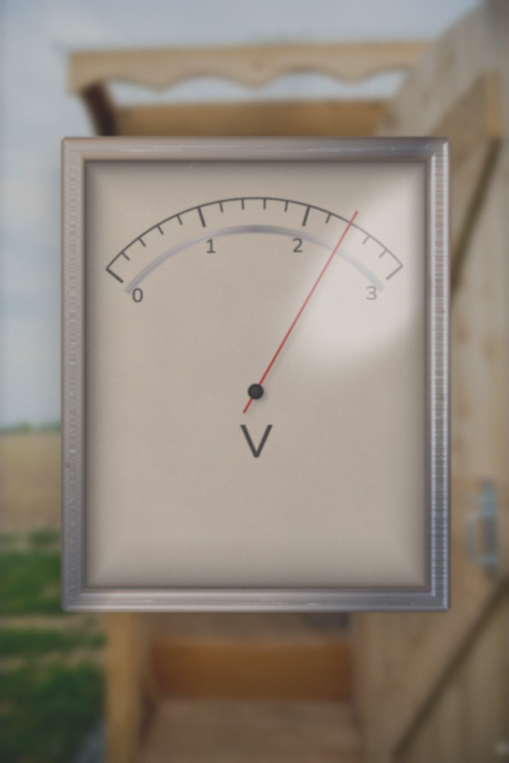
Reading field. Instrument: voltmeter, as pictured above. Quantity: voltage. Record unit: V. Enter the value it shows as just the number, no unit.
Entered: 2.4
